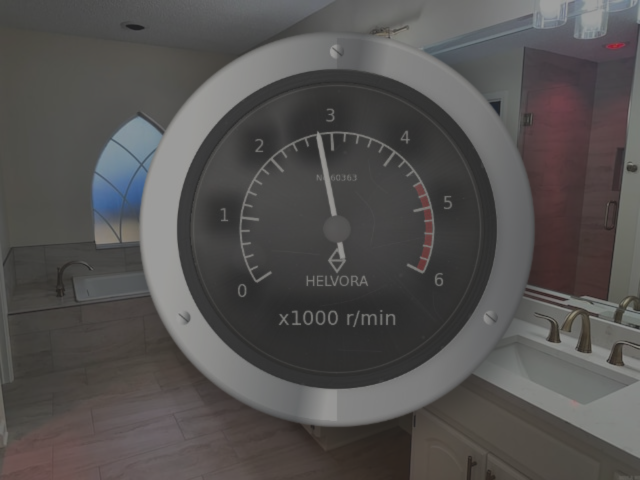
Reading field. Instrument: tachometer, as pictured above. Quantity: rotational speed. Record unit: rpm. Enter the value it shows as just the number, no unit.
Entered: 2800
